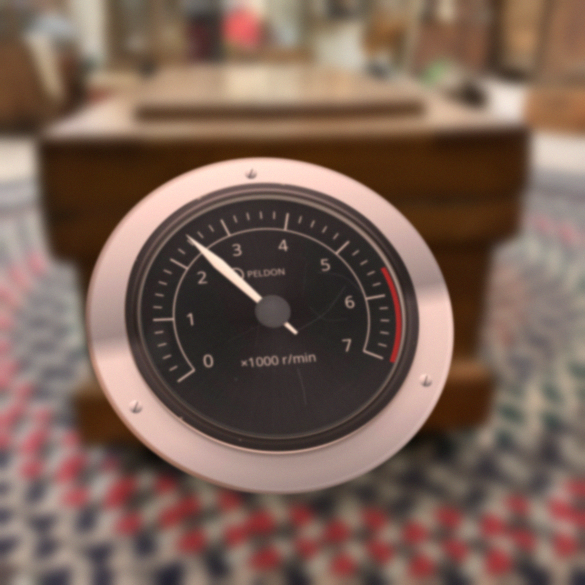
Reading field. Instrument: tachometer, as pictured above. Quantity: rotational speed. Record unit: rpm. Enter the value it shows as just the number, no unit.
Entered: 2400
